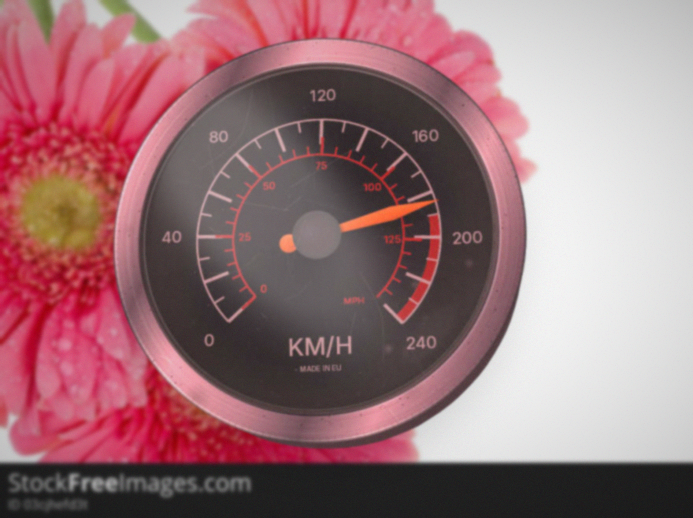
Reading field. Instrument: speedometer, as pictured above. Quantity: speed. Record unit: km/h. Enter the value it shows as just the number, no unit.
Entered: 185
